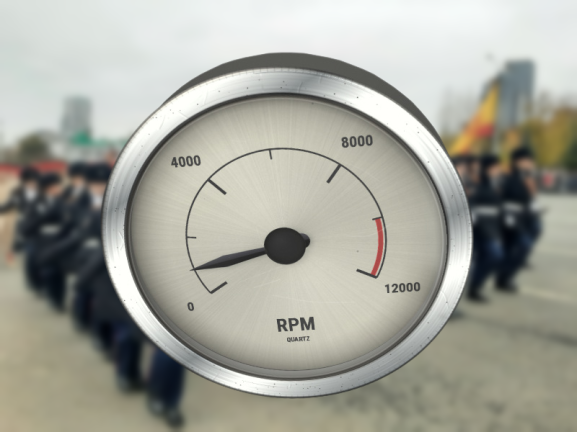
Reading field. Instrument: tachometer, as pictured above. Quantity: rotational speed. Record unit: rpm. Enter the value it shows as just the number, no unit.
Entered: 1000
